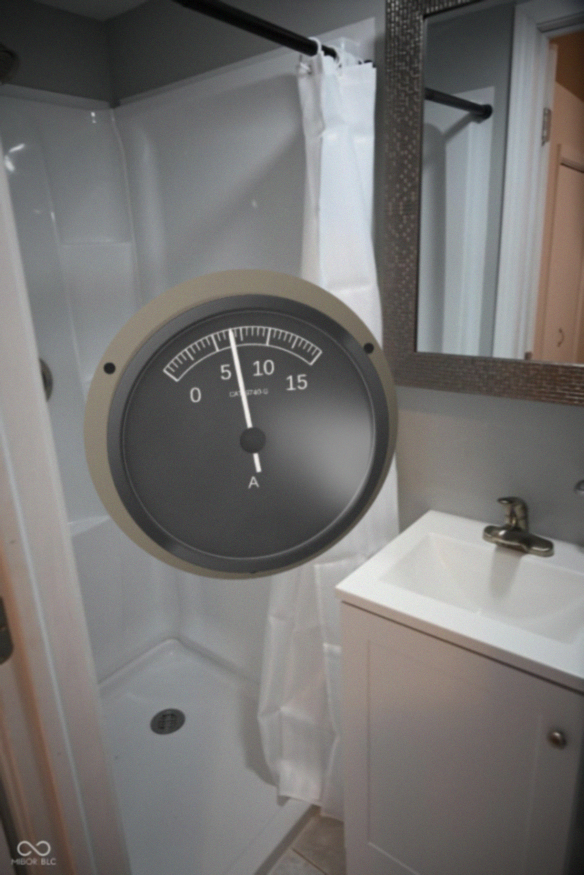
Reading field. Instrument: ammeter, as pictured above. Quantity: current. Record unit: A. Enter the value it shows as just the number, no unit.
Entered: 6.5
